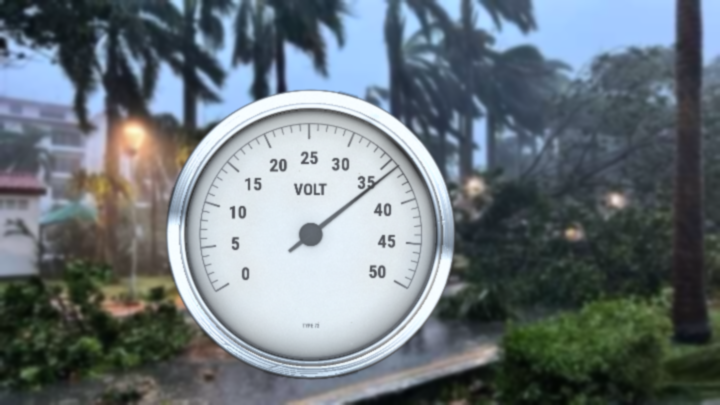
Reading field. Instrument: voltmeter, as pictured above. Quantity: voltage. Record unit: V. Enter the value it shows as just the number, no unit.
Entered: 36
